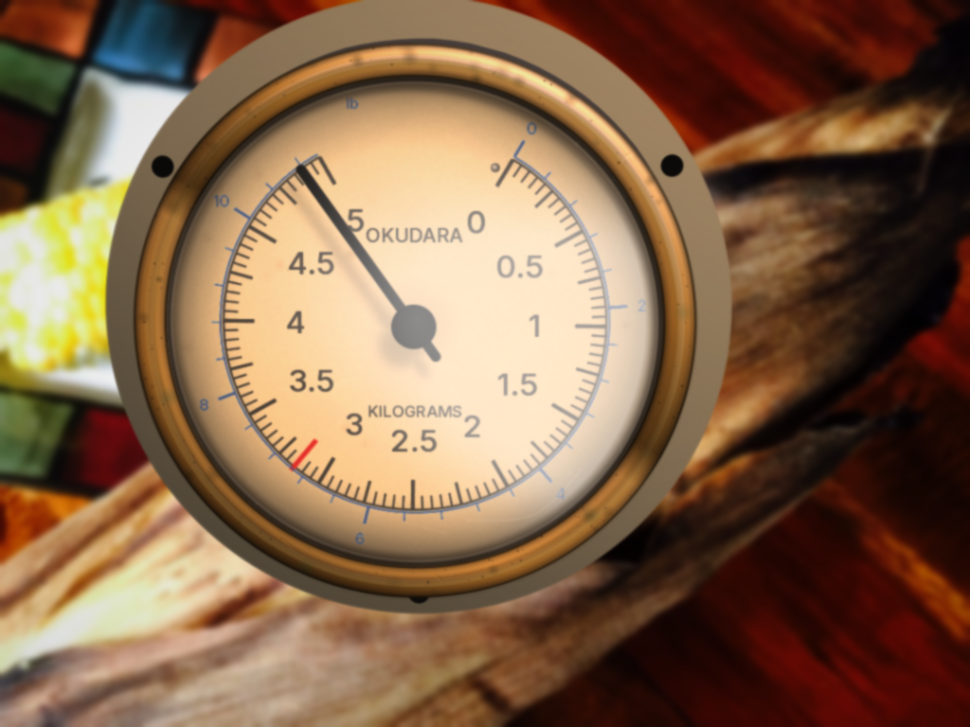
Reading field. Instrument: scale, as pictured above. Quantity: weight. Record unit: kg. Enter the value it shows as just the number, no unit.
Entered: 4.9
